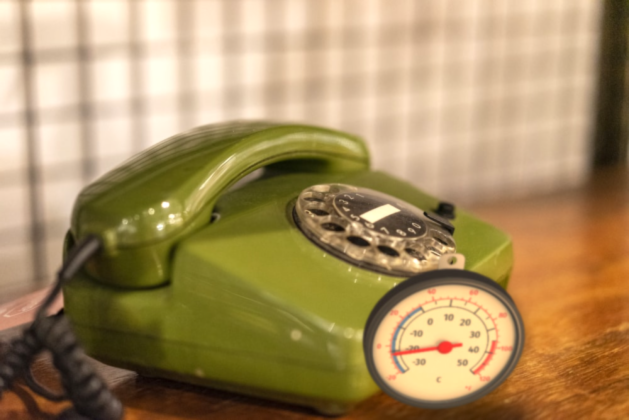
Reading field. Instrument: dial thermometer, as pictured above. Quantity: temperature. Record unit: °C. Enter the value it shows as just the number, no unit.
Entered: -20
